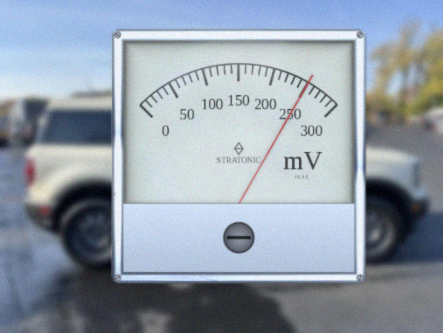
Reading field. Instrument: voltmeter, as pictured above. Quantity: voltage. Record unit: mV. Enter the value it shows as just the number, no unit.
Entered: 250
